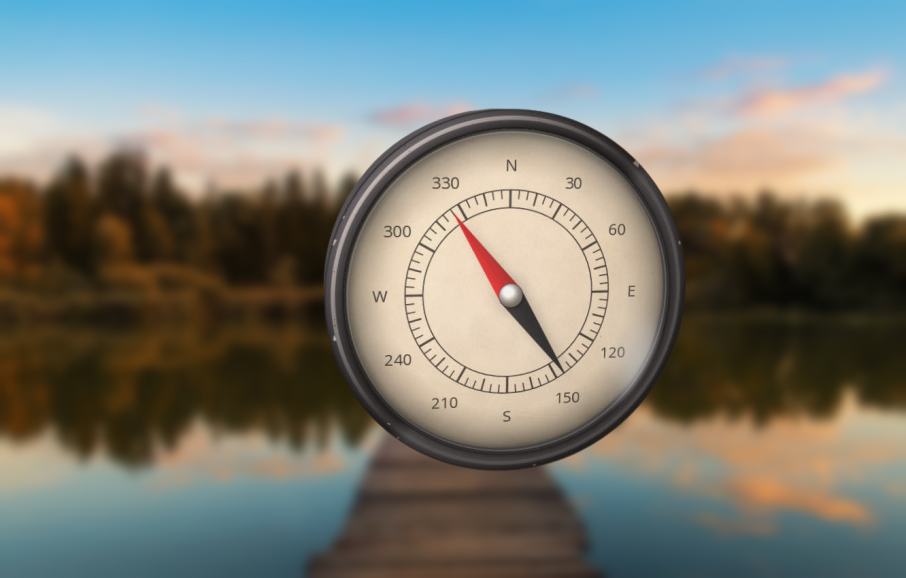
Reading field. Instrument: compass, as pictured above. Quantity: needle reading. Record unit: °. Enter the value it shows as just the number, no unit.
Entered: 325
